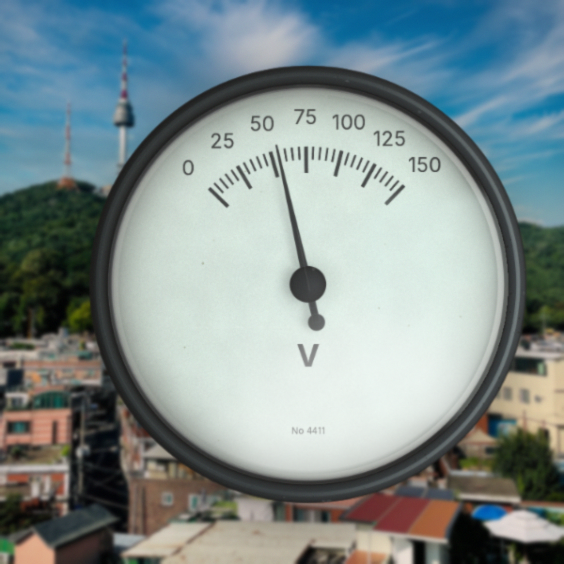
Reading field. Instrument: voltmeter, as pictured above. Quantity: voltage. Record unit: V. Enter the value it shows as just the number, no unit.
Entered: 55
